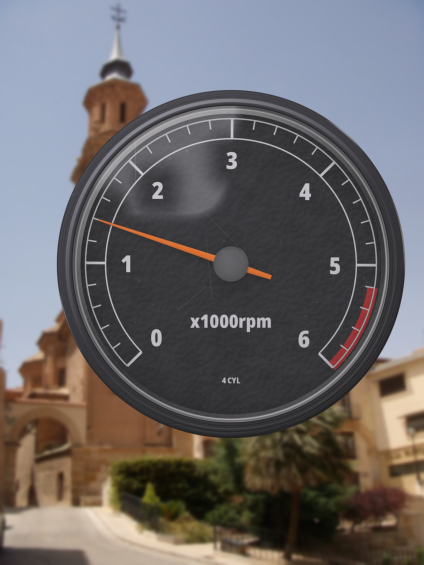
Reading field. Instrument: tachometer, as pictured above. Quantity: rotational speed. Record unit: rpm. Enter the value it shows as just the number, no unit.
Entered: 1400
